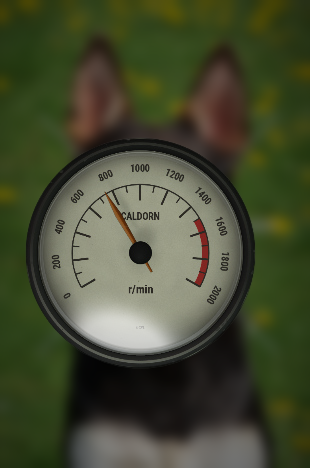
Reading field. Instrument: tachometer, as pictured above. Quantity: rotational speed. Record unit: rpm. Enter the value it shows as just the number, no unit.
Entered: 750
